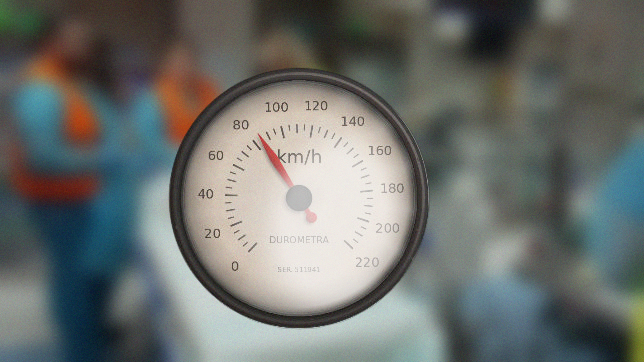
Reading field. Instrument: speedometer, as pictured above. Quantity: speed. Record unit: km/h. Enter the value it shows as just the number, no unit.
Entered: 85
